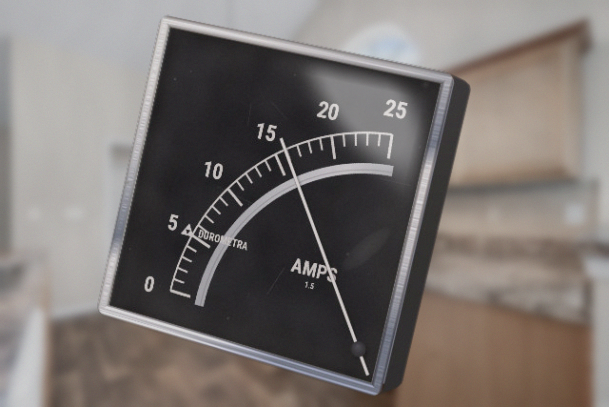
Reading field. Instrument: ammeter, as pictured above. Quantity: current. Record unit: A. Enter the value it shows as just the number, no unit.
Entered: 16
